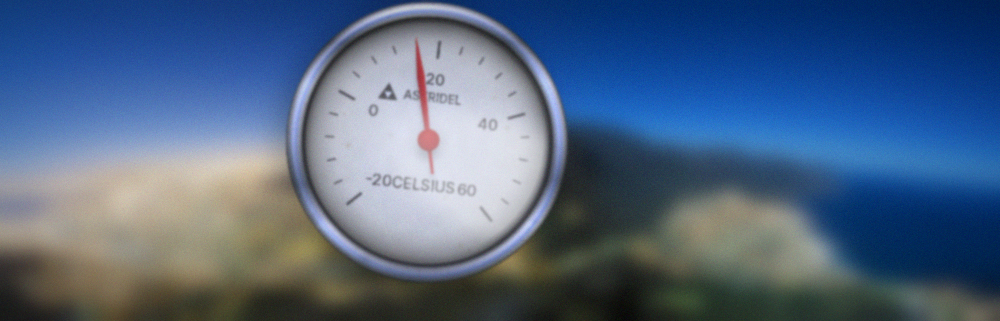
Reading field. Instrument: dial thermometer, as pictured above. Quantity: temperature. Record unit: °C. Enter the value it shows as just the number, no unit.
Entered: 16
